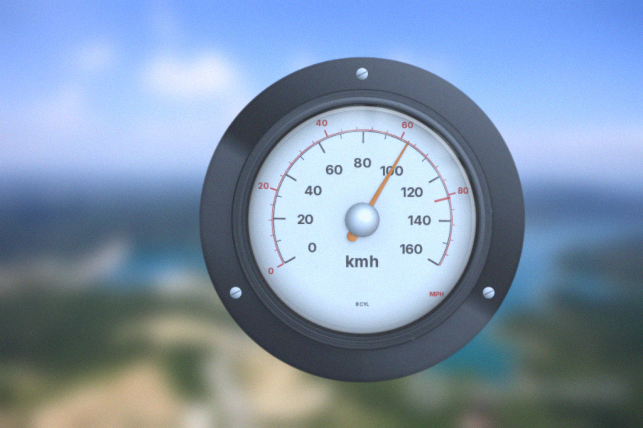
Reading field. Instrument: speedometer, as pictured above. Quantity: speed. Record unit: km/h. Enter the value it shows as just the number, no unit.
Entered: 100
